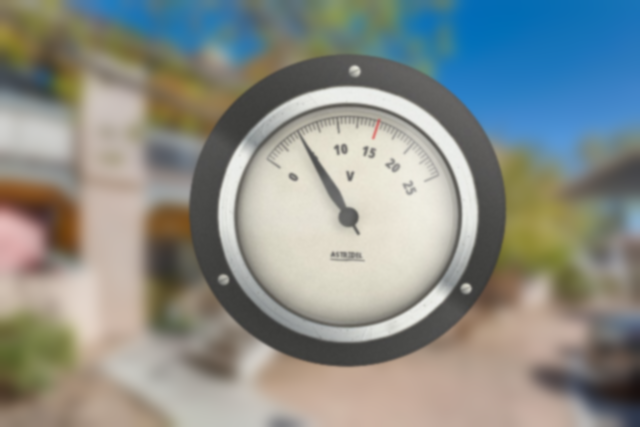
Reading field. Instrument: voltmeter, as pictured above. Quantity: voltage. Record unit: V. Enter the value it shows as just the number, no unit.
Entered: 5
